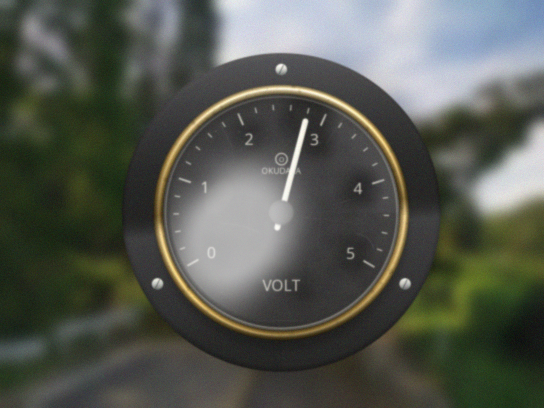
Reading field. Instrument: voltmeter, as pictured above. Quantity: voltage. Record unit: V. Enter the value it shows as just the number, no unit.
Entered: 2.8
